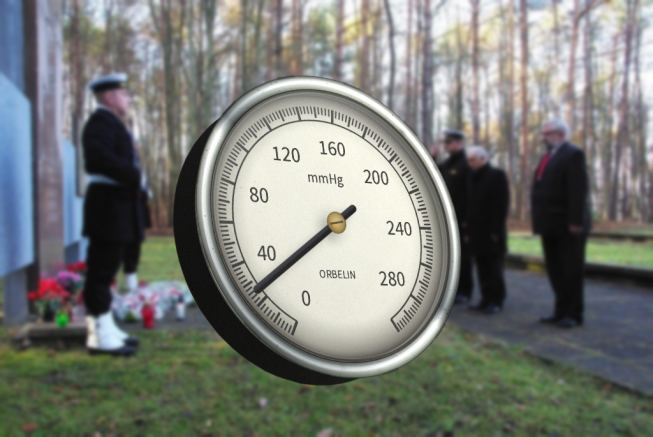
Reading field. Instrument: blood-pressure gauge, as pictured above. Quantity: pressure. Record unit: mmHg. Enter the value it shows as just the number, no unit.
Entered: 26
